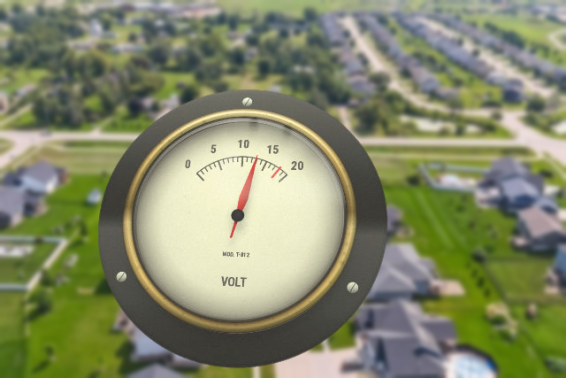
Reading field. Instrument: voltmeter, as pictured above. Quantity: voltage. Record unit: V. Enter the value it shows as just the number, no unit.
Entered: 13
